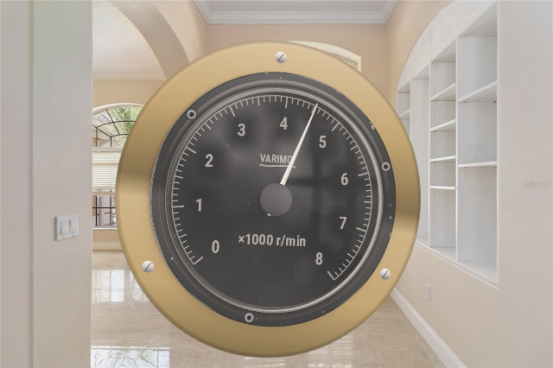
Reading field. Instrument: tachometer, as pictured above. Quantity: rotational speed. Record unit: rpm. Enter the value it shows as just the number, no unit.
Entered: 4500
